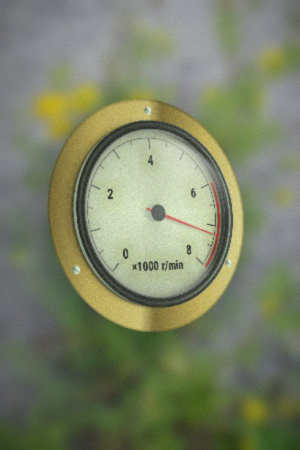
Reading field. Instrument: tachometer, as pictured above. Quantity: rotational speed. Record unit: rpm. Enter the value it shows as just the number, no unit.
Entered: 7250
